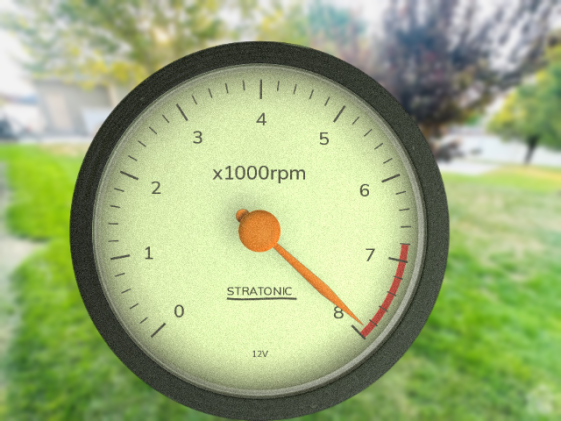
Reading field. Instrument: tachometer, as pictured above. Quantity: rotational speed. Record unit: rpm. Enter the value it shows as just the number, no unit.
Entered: 7900
